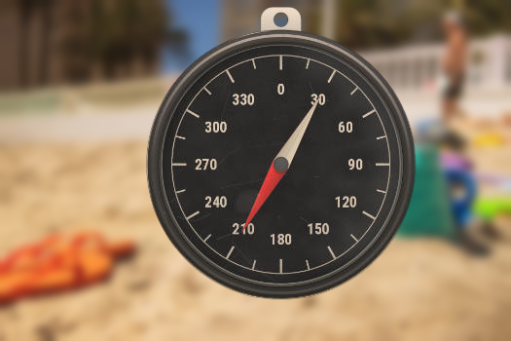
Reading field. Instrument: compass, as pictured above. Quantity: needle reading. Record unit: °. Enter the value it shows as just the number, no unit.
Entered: 210
